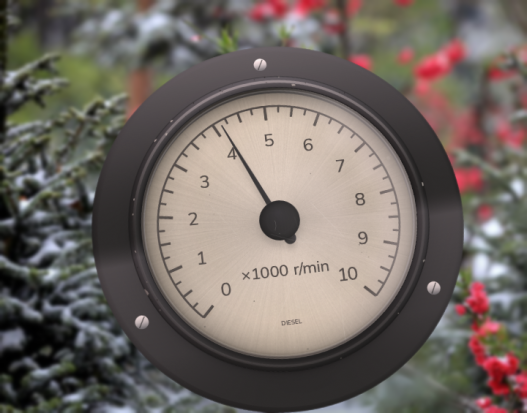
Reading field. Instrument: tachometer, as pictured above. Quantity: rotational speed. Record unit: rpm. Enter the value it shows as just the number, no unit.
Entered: 4125
